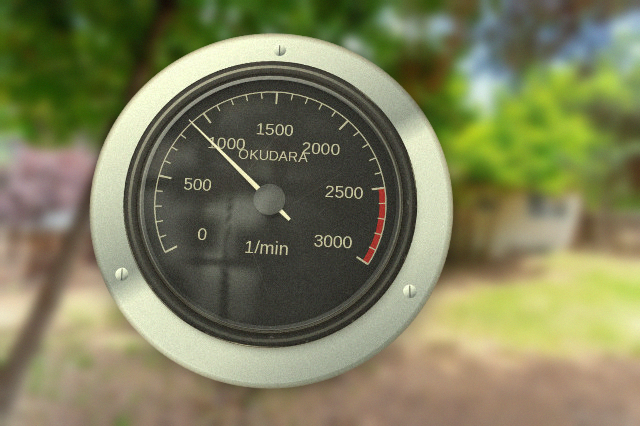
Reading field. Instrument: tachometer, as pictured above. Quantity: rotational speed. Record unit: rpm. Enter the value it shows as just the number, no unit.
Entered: 900
